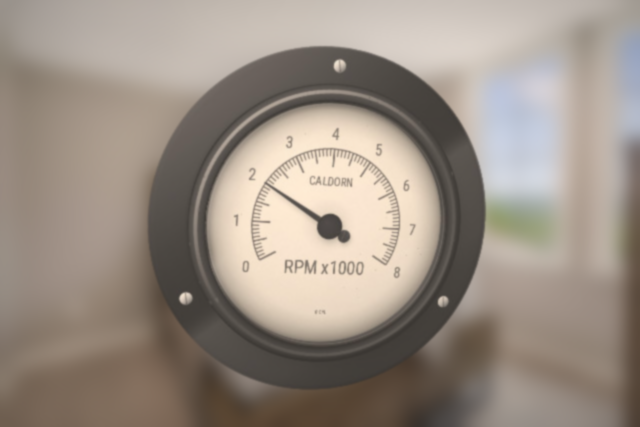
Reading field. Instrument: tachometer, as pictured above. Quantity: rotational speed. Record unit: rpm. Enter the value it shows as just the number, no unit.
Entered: 2000
